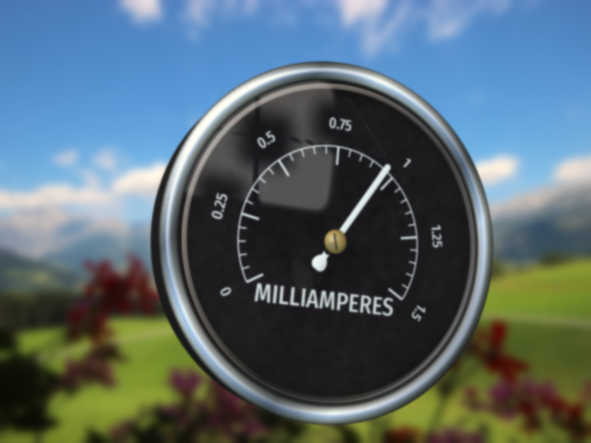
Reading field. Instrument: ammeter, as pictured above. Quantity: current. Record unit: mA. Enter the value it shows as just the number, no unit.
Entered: 0.95
